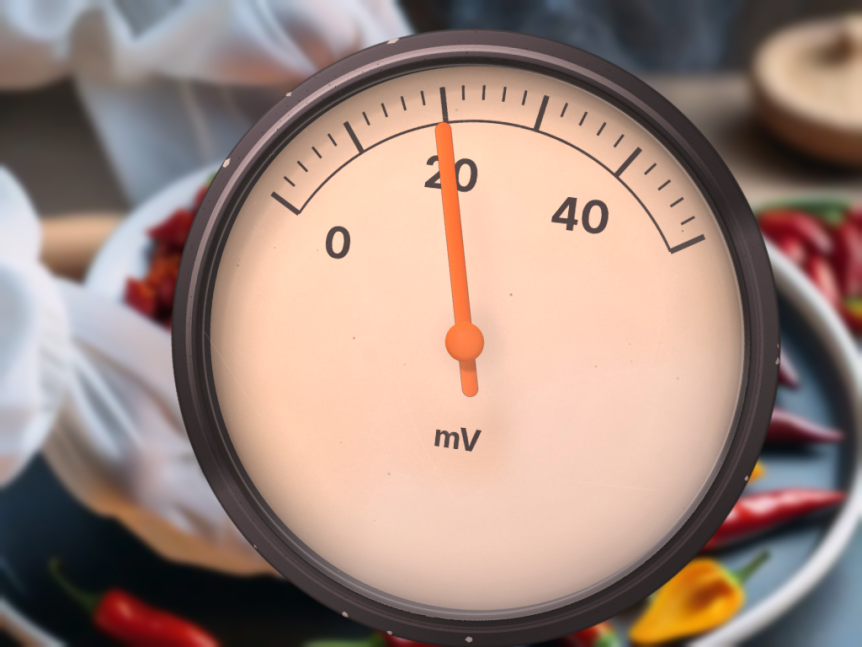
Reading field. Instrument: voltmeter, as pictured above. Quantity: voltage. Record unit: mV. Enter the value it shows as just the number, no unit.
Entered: 20
